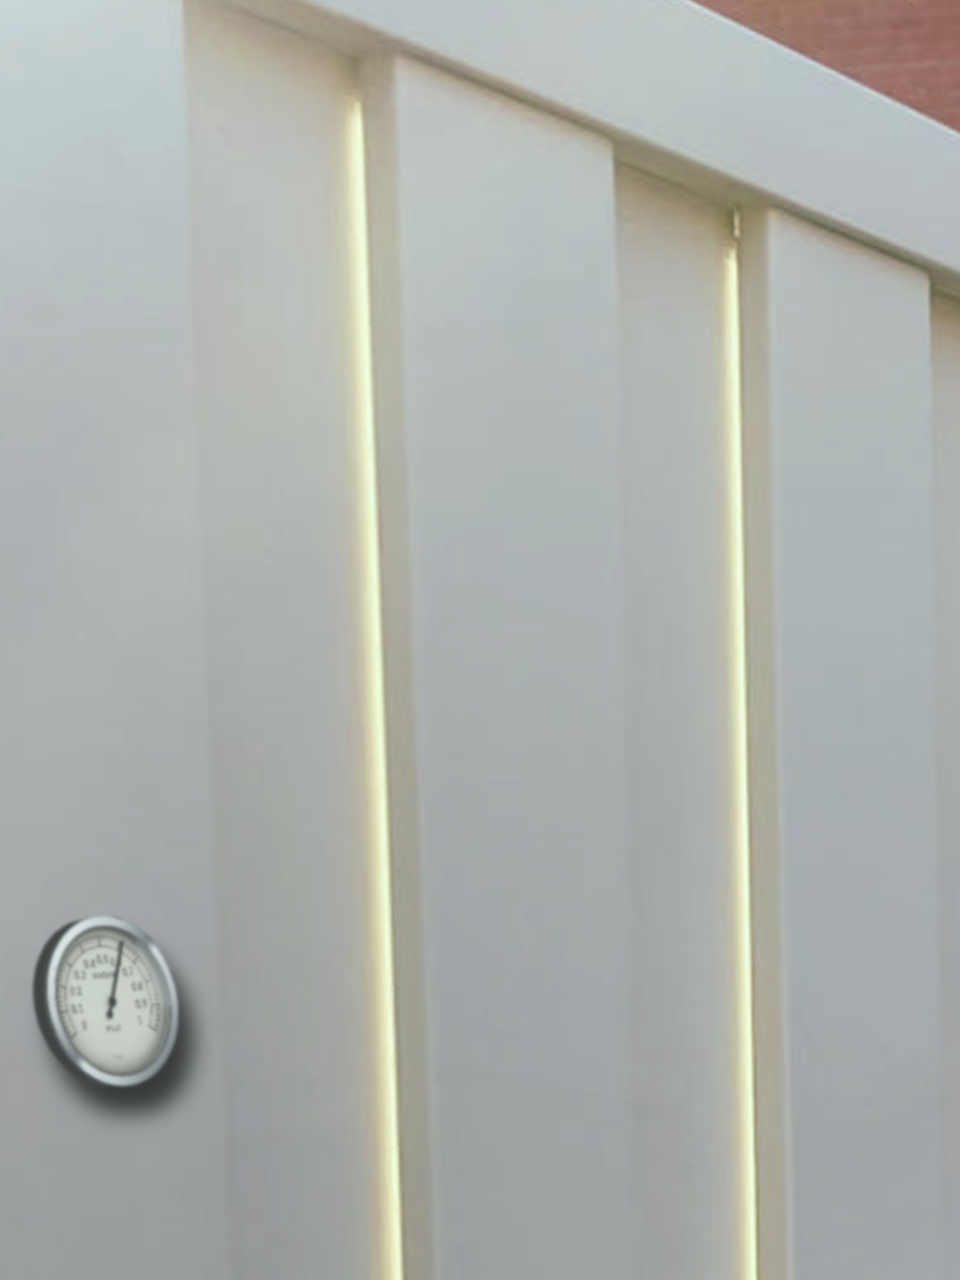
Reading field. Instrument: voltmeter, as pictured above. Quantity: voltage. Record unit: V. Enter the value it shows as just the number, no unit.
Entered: 0.6
